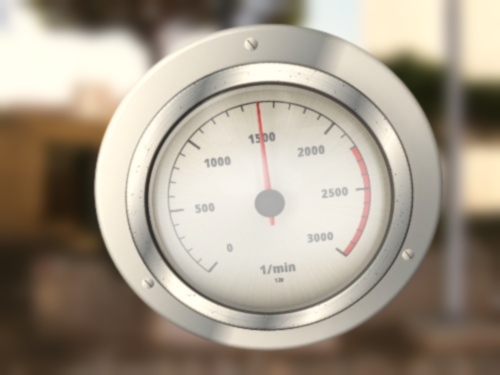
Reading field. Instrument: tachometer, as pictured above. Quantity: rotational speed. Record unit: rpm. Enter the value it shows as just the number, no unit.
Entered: 1500
